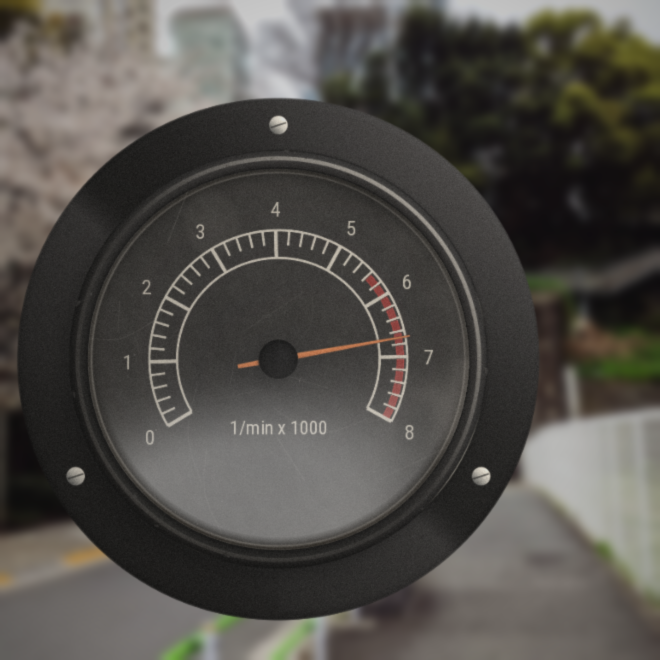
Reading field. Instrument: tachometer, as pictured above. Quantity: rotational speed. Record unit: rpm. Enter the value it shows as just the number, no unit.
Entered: 6700
